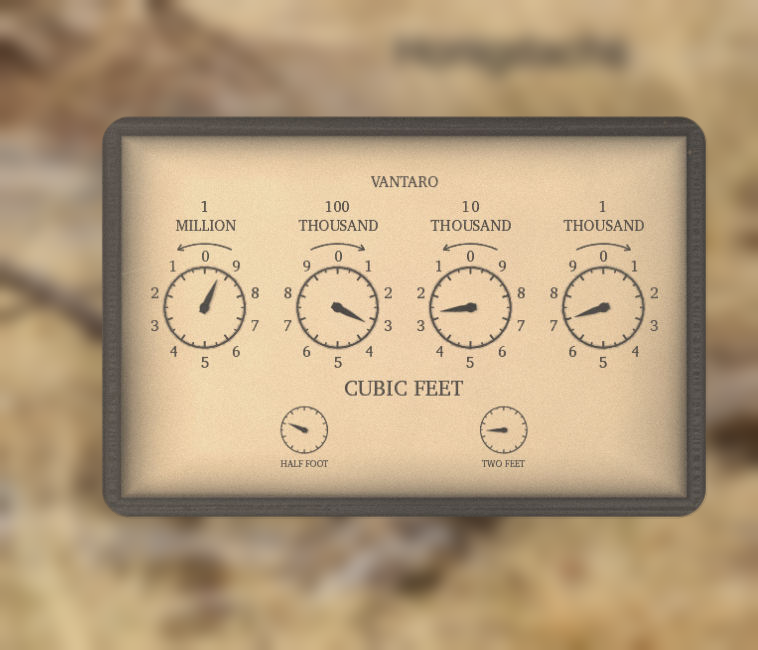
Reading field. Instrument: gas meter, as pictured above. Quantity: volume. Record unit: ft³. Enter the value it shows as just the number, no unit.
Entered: 932700
